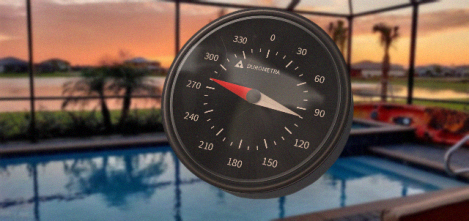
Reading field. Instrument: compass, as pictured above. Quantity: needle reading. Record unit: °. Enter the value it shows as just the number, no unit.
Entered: 280
